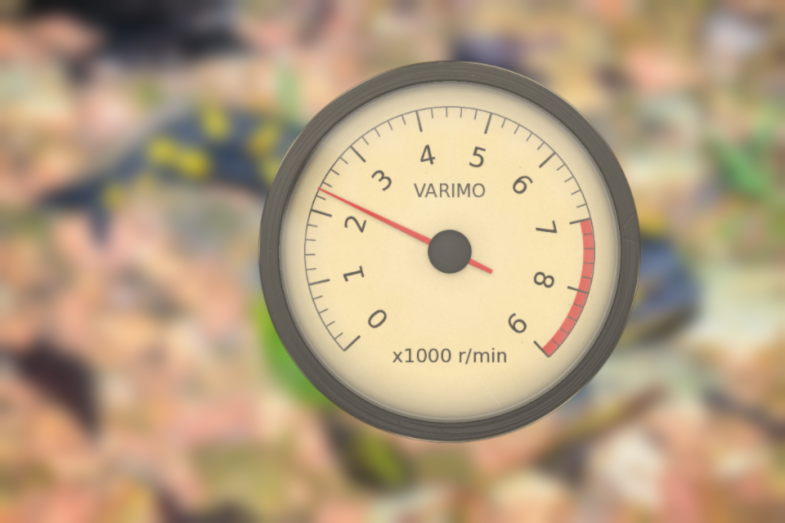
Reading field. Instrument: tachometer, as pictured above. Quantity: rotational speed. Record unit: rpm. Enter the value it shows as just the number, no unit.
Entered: 2300
